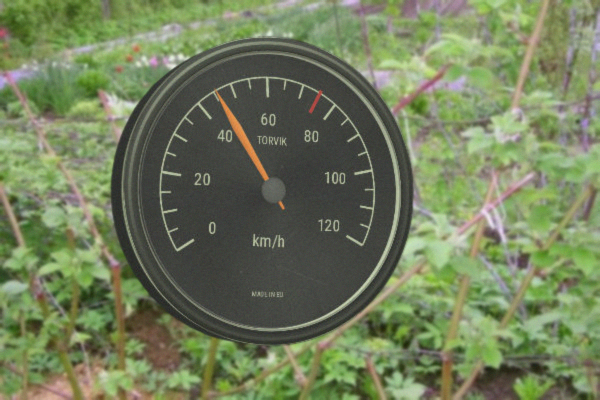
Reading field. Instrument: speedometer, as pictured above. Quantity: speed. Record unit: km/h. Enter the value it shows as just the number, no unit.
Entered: 45
